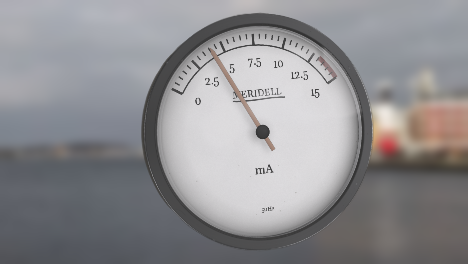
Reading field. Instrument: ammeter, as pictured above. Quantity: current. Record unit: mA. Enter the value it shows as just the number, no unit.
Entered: 4
